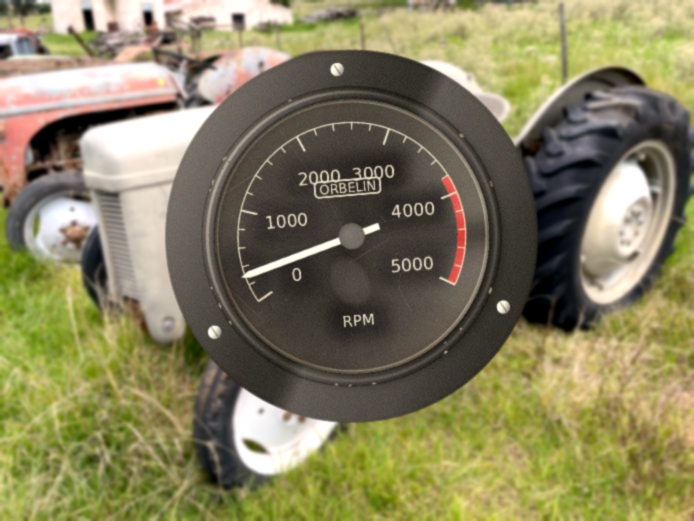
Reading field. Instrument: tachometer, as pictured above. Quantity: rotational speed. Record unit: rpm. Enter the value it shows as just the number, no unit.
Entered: 300
